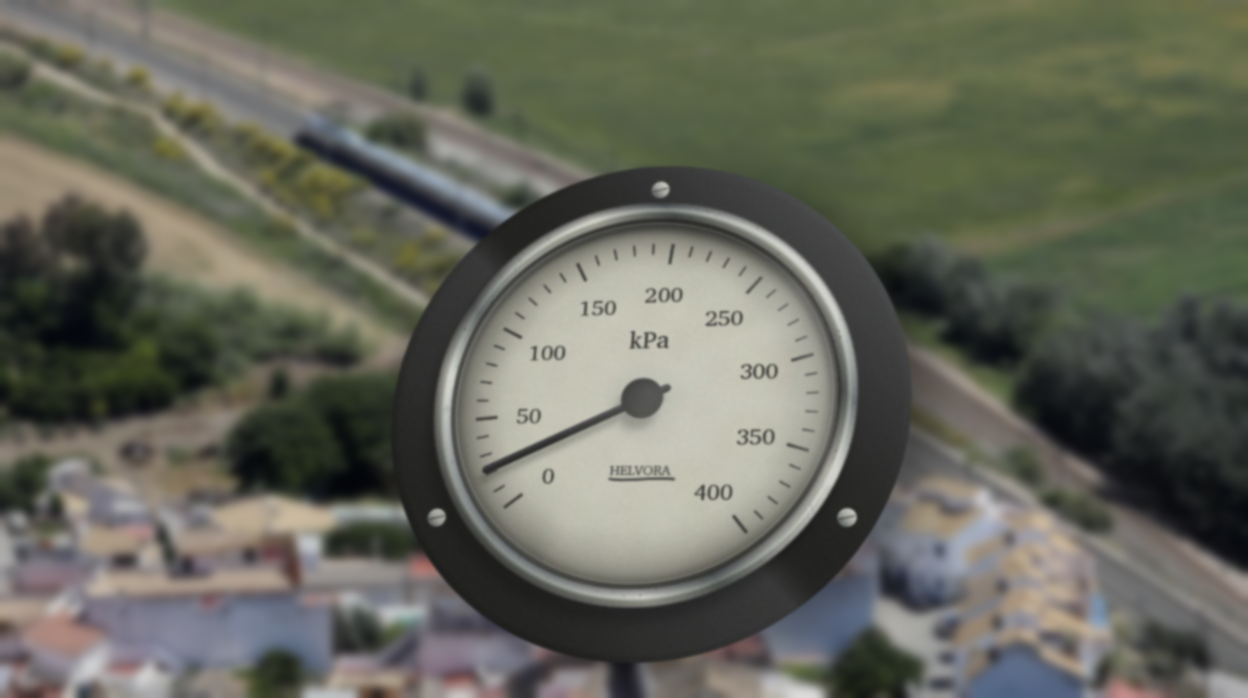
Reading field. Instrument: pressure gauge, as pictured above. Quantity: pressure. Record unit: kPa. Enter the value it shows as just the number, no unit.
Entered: 20
